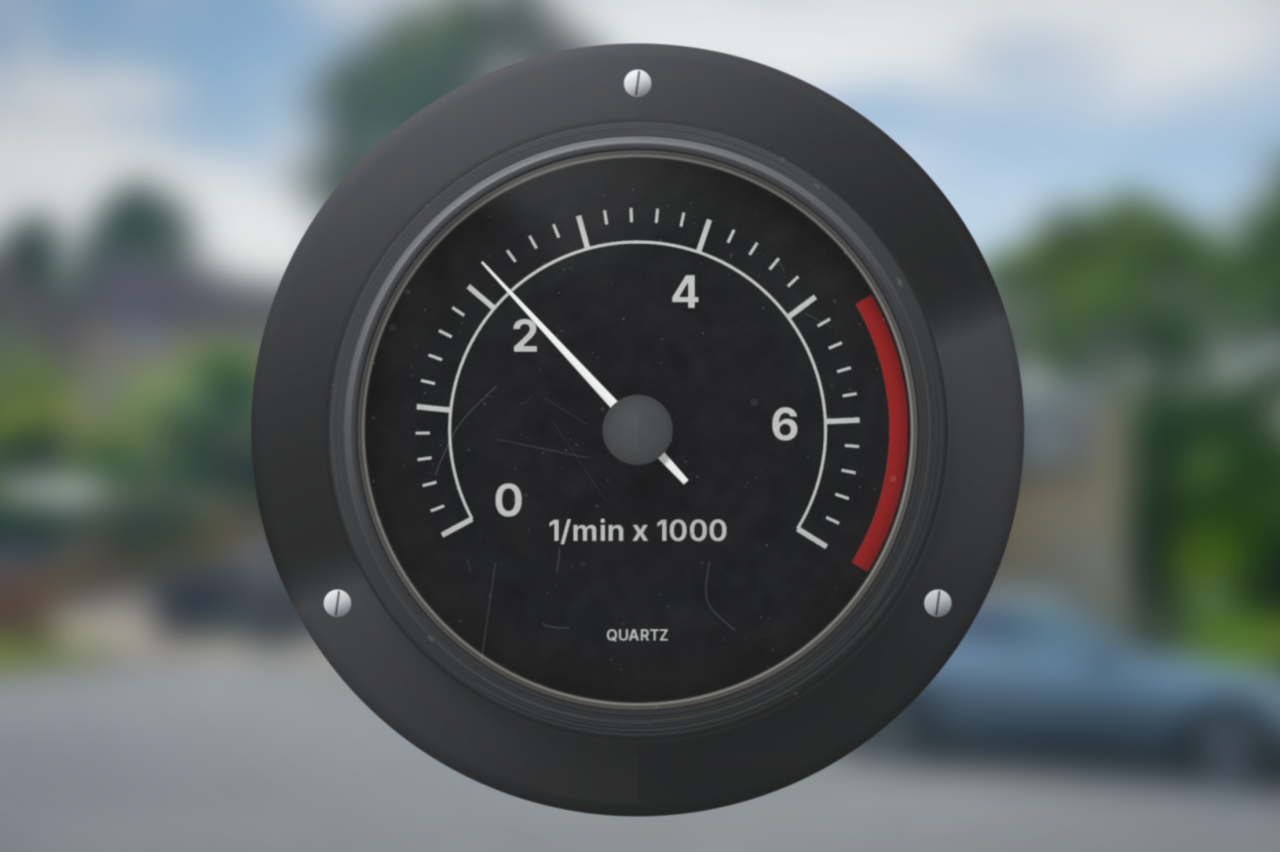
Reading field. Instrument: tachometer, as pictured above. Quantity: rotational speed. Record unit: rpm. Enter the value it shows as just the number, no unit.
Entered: 2200
